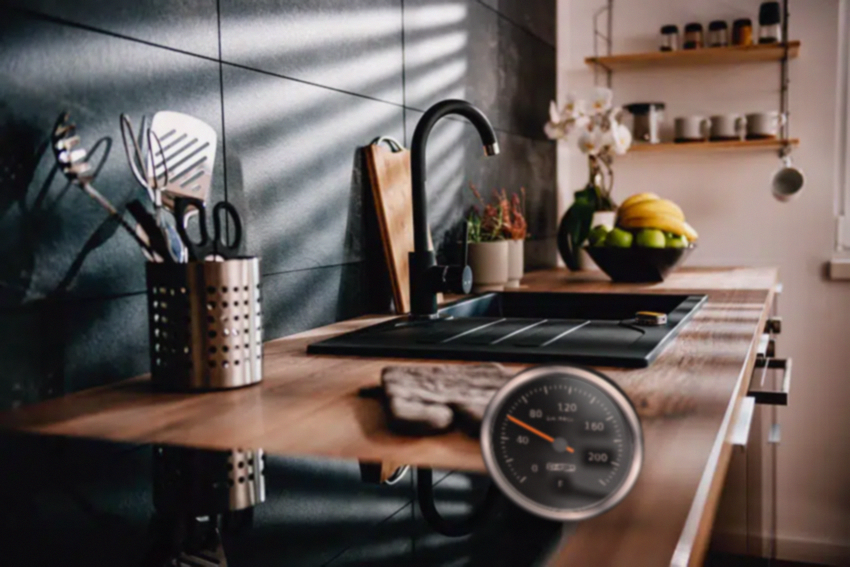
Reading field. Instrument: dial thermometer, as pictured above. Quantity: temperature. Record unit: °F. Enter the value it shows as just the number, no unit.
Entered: 60
